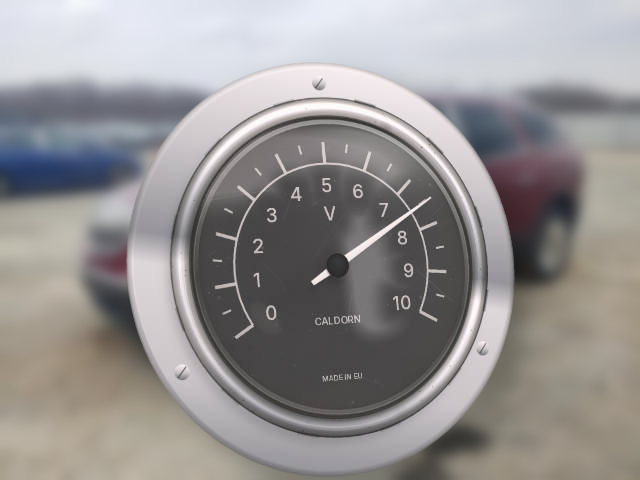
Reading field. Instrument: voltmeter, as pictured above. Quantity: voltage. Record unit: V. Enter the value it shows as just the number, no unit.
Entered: 7.5
